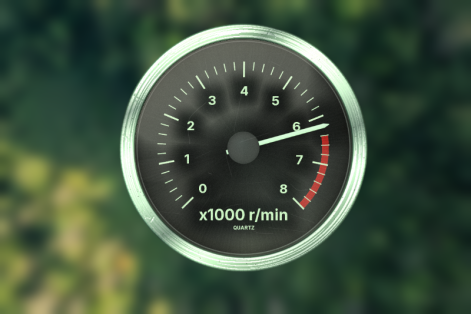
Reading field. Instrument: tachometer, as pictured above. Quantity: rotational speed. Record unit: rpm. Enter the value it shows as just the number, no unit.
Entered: 6200
